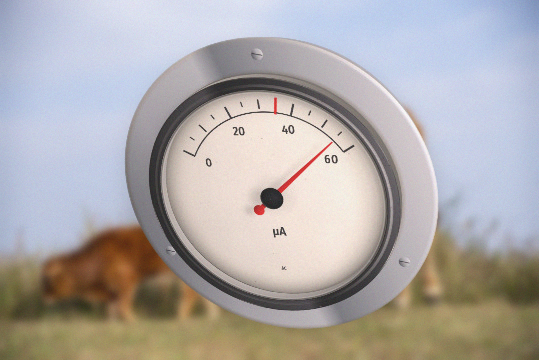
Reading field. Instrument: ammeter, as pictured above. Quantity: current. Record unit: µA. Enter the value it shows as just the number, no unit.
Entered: 55
